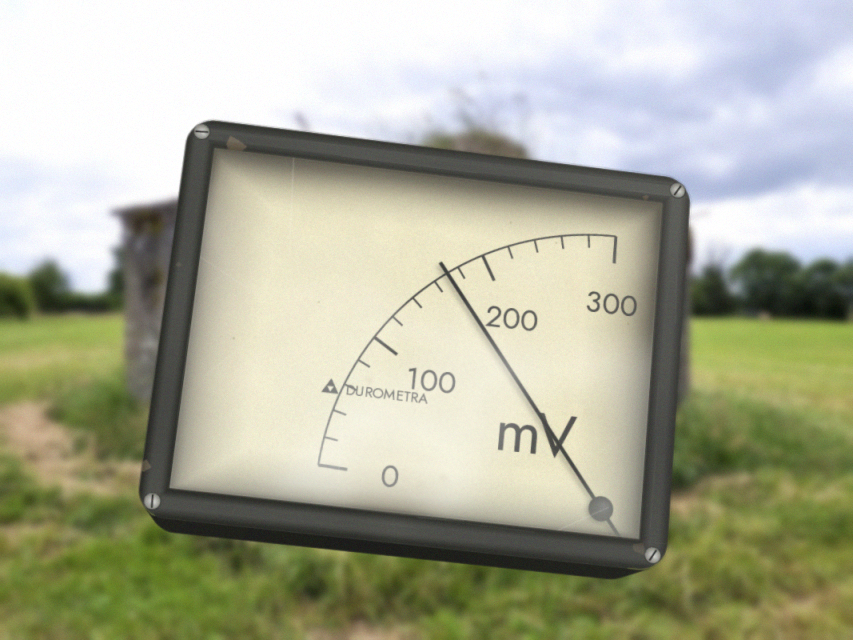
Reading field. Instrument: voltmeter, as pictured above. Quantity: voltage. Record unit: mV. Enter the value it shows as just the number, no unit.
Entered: 170
